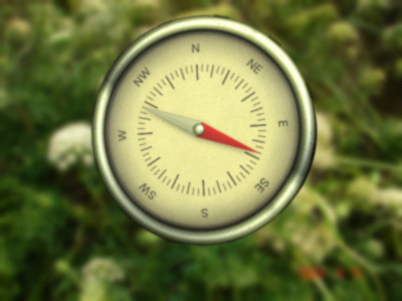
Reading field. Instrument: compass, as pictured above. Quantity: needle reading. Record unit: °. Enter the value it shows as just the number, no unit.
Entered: 115
